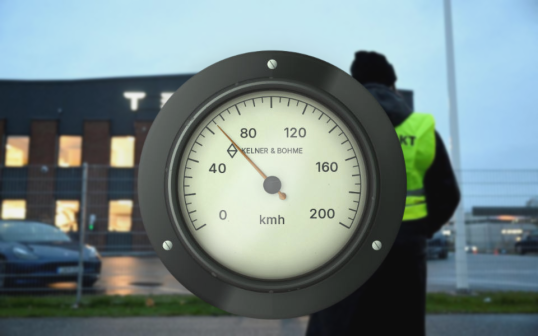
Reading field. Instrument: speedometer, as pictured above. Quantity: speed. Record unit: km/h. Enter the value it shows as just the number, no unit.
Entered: 65
